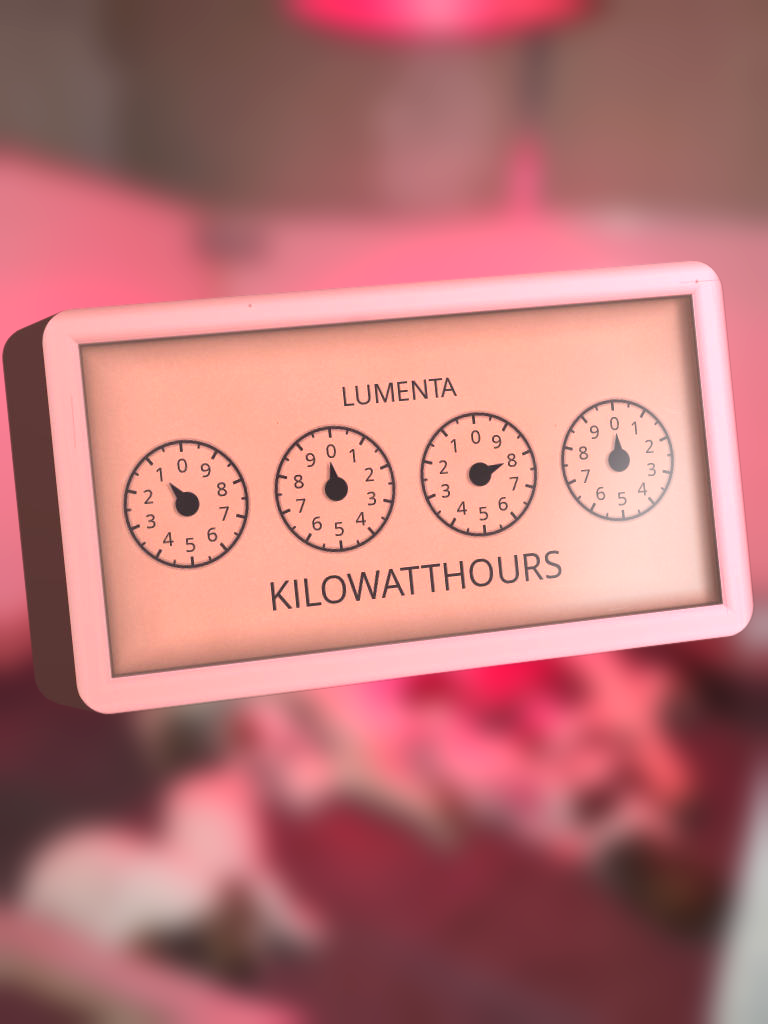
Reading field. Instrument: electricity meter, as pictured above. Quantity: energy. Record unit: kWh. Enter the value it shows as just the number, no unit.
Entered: 980
